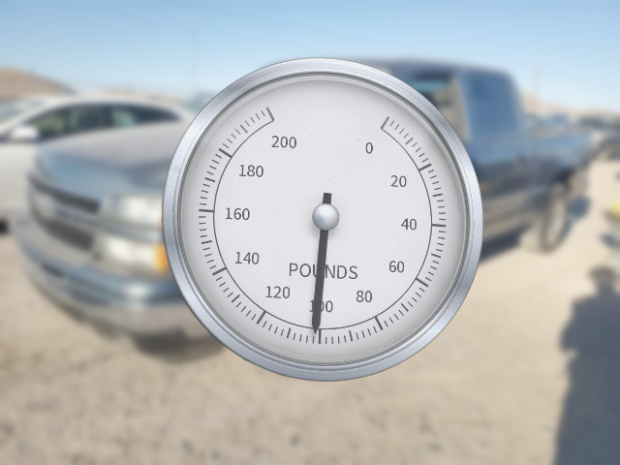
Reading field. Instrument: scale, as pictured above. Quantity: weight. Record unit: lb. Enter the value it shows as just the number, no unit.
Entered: 102
